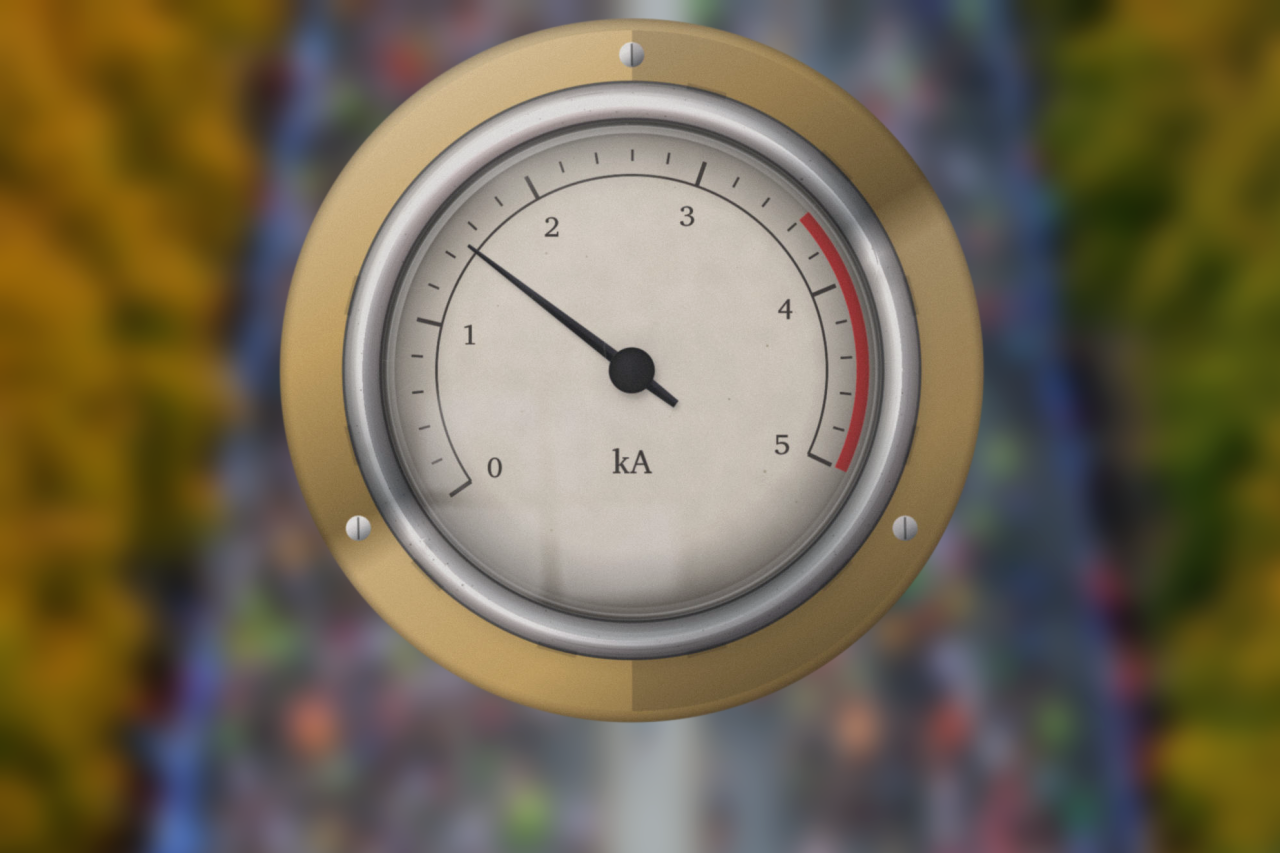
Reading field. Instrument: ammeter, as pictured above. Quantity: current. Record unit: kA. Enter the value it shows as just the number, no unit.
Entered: 1.5
